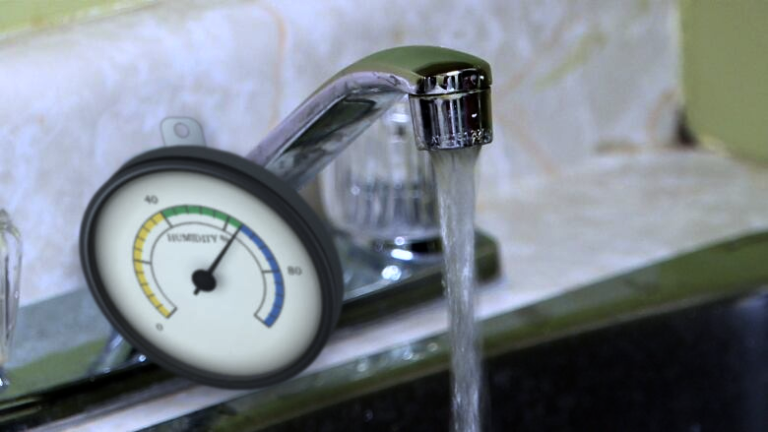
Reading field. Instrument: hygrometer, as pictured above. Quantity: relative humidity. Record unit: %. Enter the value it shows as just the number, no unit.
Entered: 64
